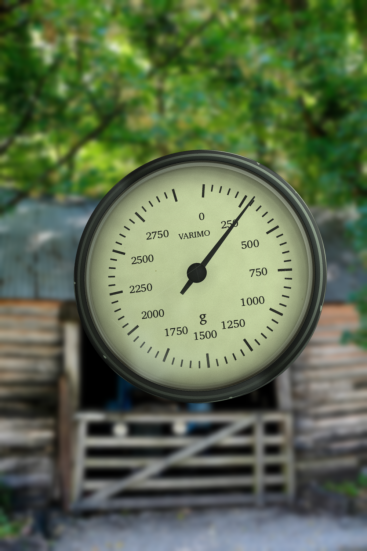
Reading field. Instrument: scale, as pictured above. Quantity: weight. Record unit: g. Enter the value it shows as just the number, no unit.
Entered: 300
